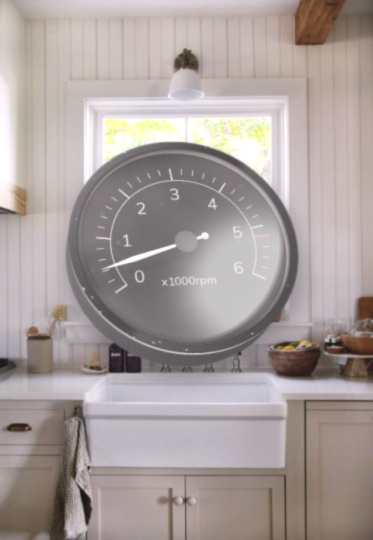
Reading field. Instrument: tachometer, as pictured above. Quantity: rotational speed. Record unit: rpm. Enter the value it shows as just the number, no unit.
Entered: 400
